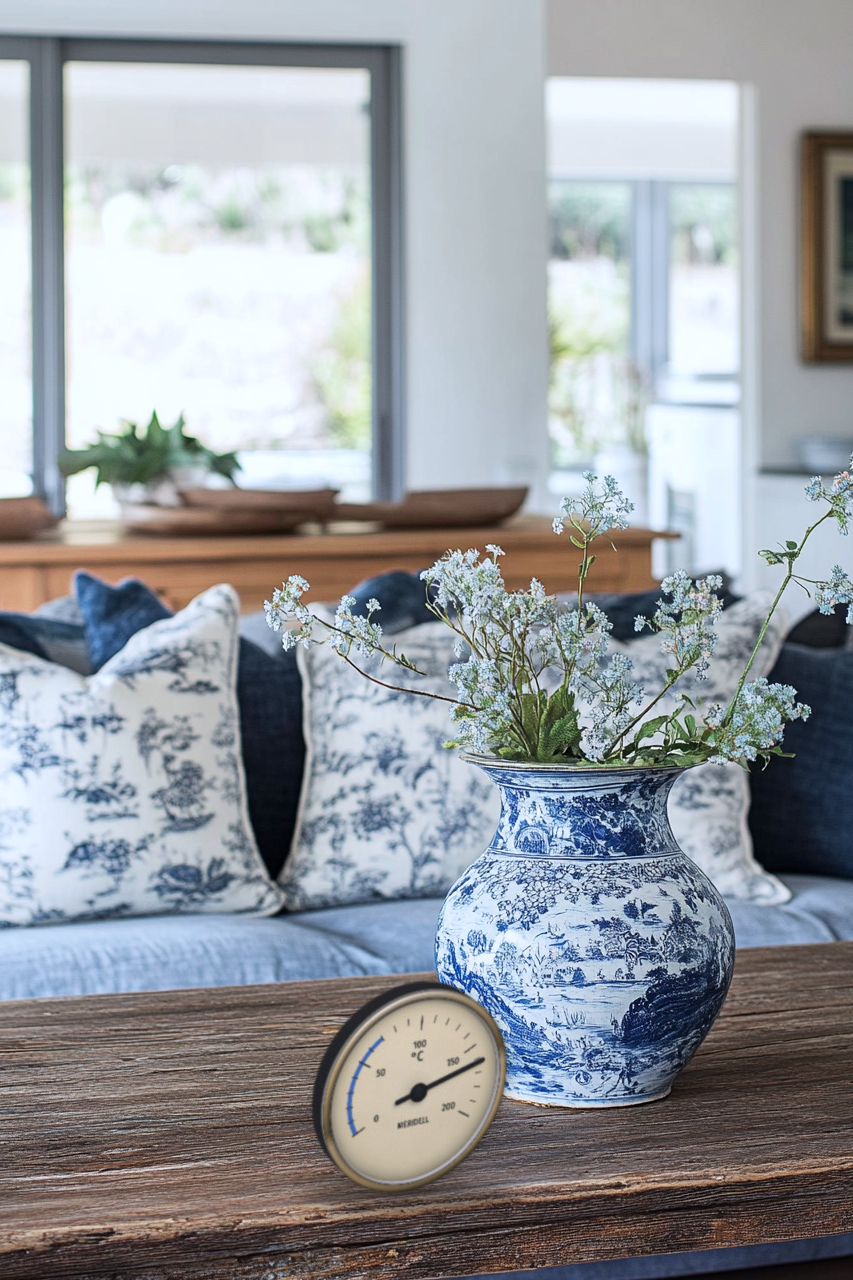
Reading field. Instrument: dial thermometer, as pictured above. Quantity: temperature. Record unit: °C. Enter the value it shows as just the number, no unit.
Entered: 160
